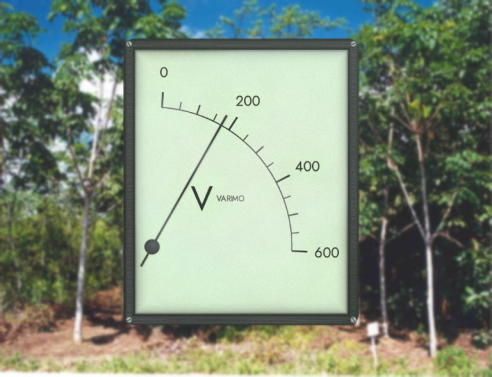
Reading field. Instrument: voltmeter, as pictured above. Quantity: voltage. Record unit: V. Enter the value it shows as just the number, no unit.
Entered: 175
